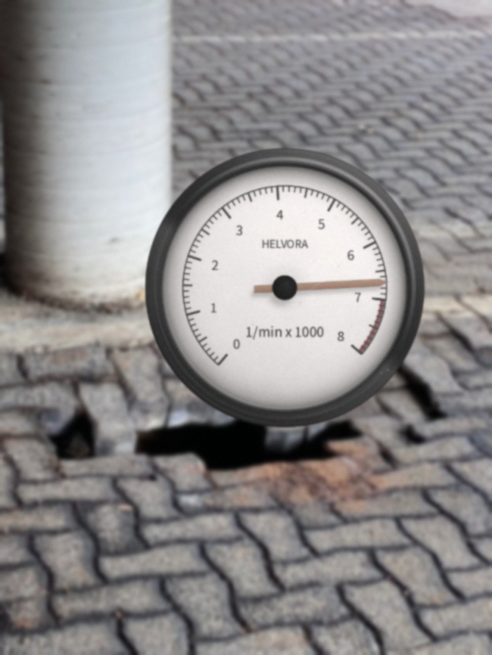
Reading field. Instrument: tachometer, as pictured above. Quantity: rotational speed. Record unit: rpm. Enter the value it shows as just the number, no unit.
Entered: 6700
